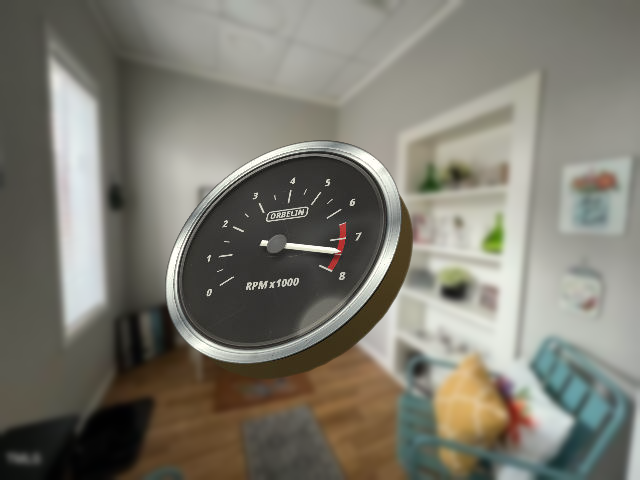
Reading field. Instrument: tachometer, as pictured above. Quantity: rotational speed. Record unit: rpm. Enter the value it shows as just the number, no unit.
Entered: 7500
